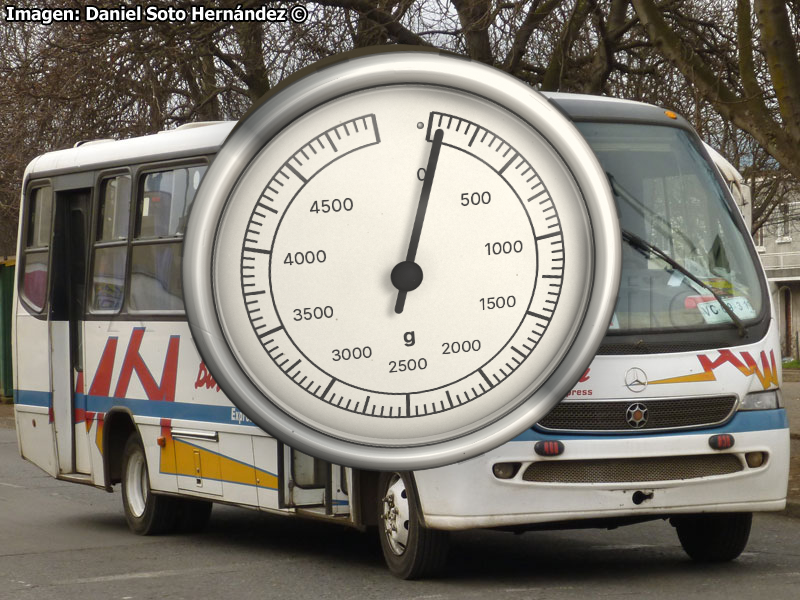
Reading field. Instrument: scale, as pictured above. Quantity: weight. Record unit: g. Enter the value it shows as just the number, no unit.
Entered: 50
